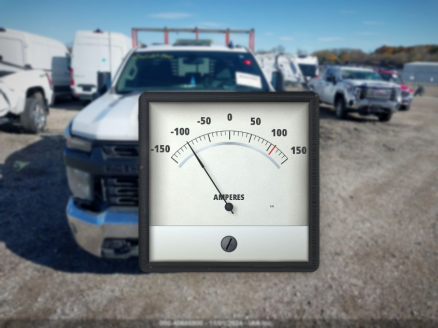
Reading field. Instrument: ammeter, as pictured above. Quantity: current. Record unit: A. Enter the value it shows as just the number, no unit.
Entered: -100
